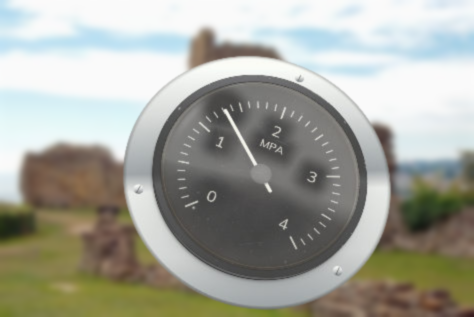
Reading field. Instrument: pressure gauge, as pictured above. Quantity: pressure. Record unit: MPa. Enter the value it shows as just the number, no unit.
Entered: 1.3
